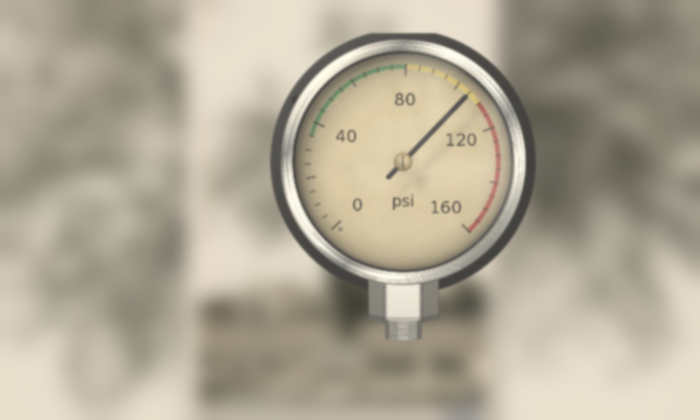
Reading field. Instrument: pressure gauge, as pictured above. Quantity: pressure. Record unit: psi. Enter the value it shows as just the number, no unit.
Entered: 105
